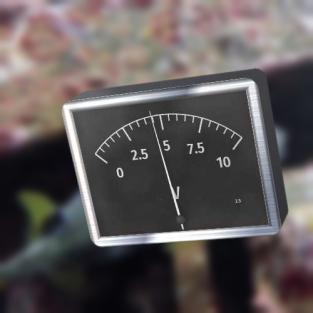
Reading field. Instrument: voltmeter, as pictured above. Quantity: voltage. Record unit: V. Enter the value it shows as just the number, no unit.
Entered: 4.5
